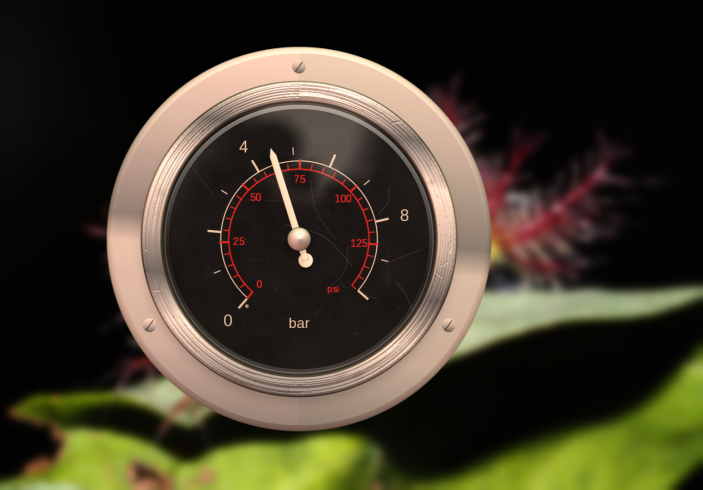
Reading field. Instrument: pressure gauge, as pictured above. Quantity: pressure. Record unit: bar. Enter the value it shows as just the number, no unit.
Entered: 4.5
